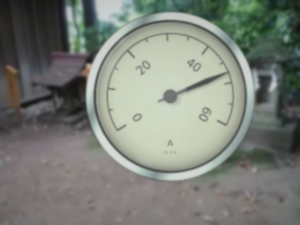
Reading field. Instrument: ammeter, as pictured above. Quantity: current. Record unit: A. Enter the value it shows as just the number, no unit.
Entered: 47.5
